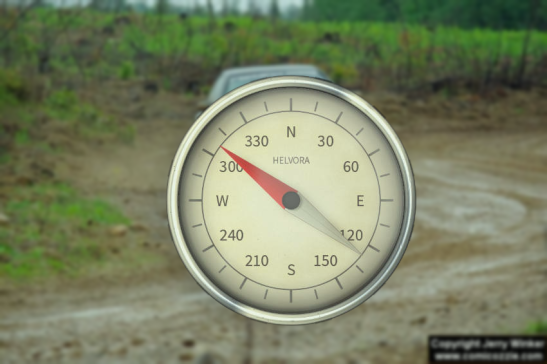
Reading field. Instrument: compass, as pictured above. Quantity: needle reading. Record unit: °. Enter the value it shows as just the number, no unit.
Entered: 307.5
